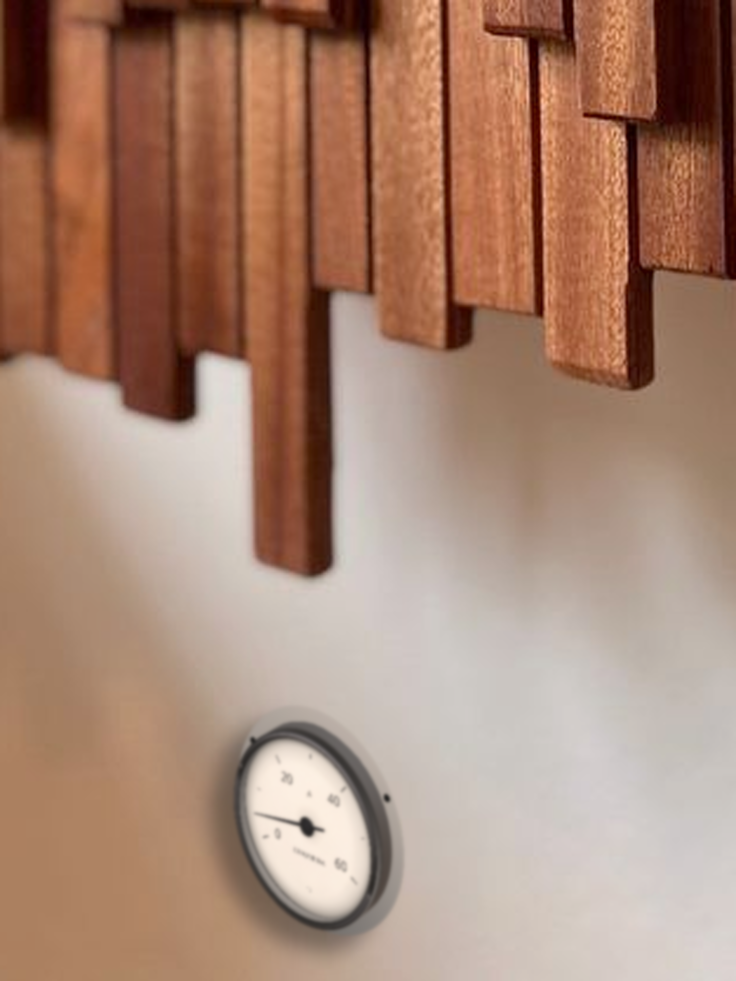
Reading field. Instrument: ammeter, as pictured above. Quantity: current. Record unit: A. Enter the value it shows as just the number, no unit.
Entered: 5
